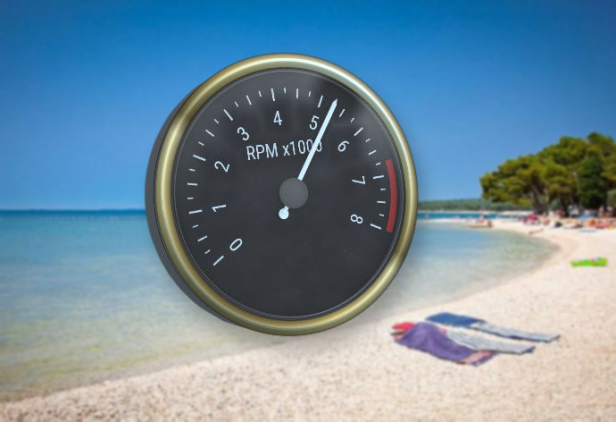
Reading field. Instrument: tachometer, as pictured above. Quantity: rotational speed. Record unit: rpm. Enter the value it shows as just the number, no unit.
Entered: 5250
